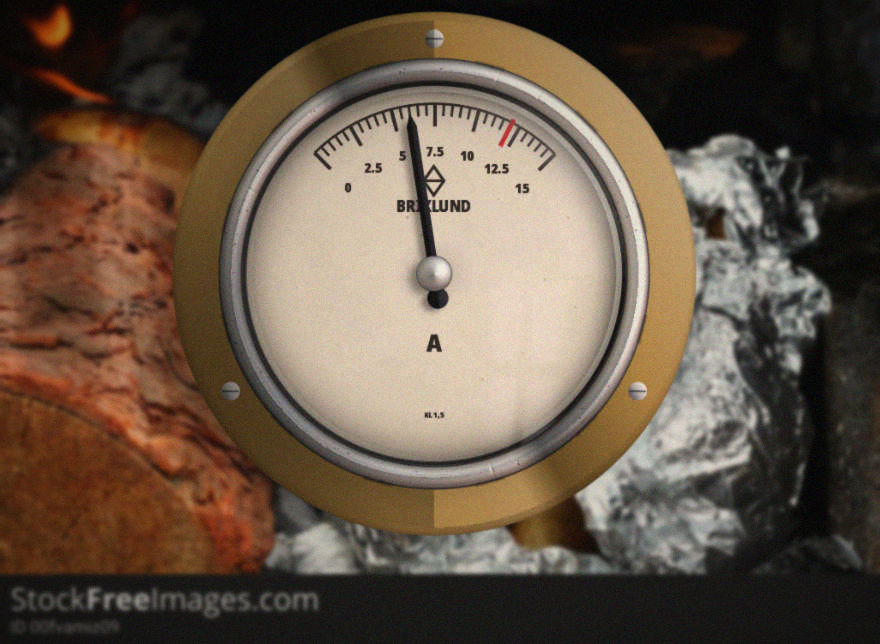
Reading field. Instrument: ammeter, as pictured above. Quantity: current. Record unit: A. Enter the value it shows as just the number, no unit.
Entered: 6
